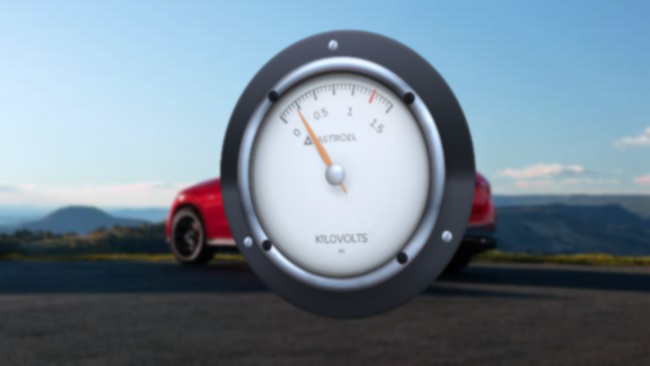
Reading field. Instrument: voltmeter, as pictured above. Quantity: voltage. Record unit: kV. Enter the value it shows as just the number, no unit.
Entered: 0.25
